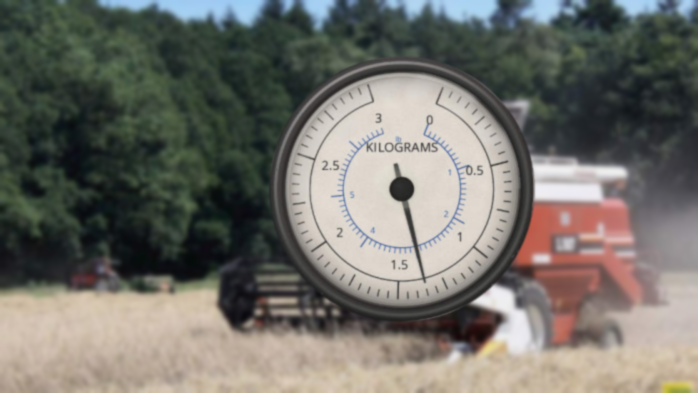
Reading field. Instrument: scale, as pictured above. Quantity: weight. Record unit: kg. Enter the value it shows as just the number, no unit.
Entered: 1.35
